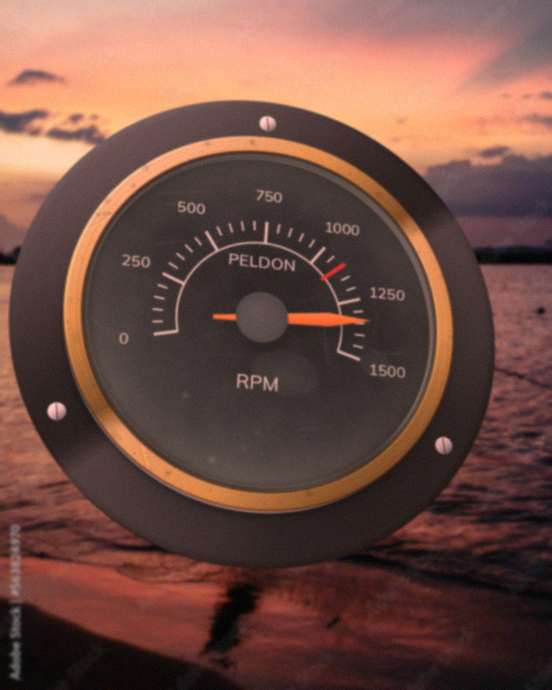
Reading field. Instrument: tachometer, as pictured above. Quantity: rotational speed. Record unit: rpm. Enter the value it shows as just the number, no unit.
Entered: 1350
